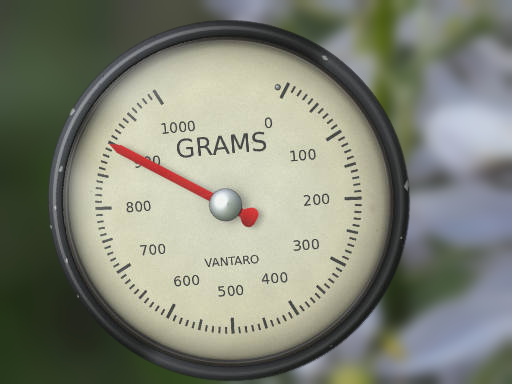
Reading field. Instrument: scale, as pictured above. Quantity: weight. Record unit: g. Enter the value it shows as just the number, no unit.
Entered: 900
